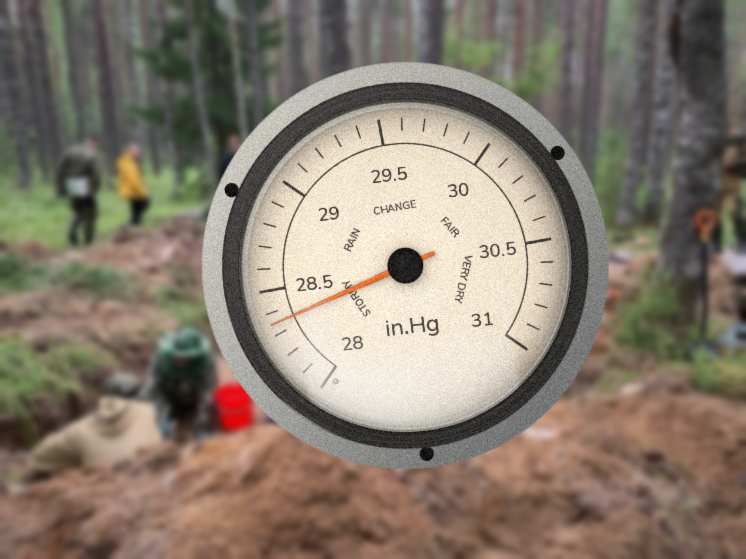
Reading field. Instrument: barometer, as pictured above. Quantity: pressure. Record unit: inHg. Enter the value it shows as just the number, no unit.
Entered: 28.35
